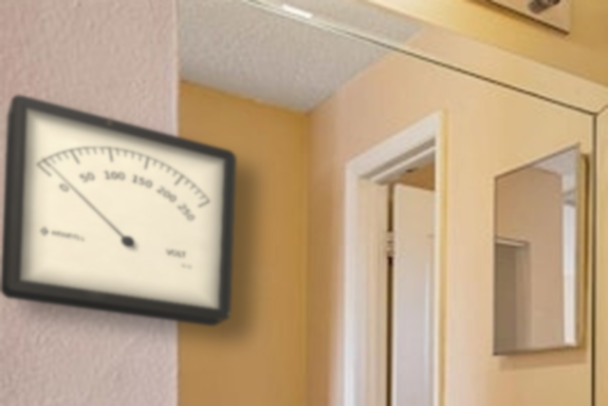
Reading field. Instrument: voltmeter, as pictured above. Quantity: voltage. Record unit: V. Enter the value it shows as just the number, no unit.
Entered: 10
